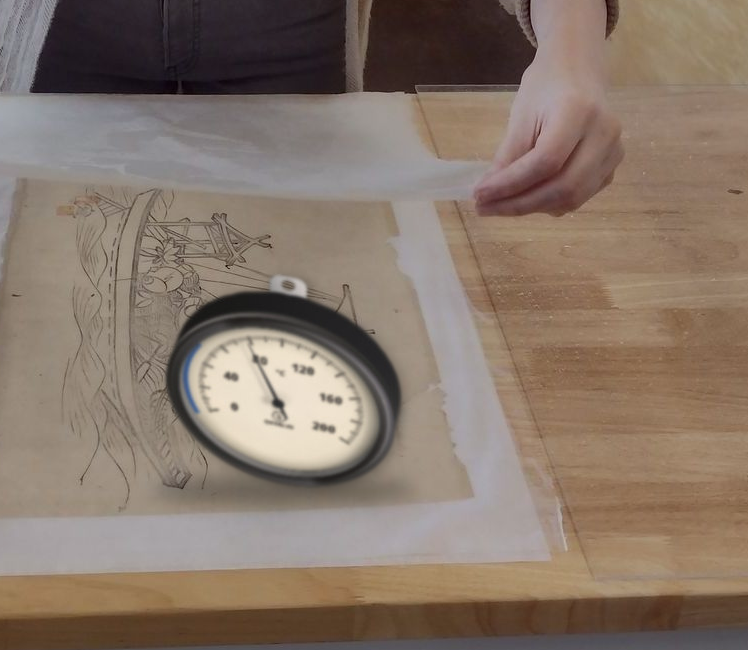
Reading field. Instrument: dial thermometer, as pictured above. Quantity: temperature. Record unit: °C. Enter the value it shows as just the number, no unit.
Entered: 80
